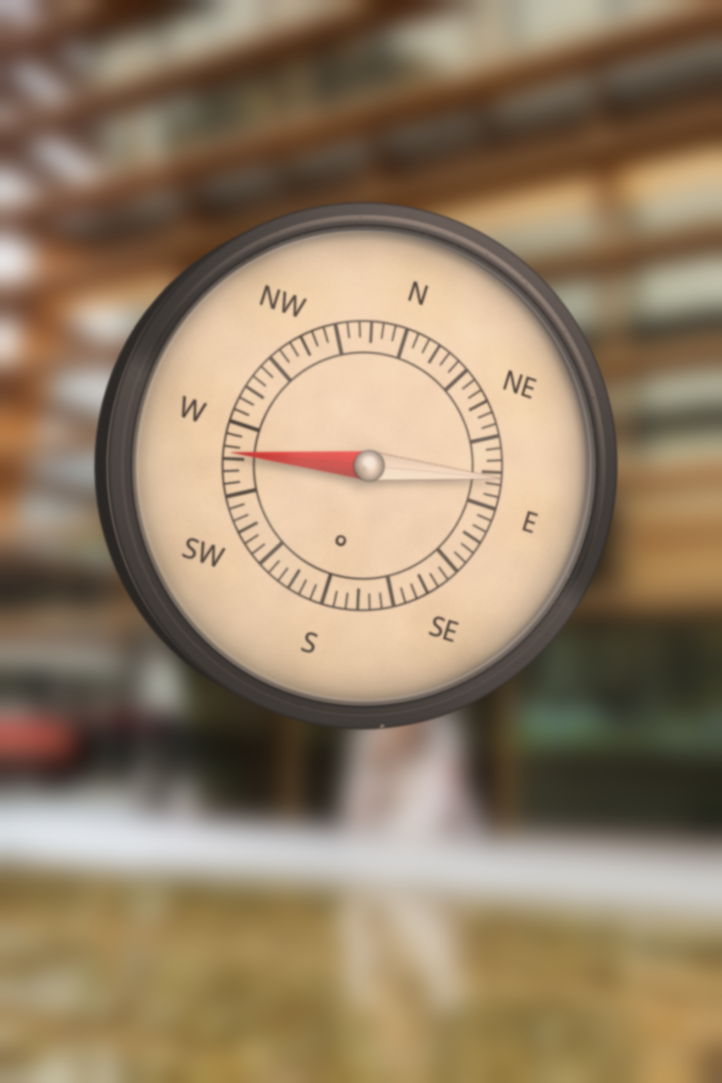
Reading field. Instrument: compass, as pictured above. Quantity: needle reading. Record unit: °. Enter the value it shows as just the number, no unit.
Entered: 257.5
